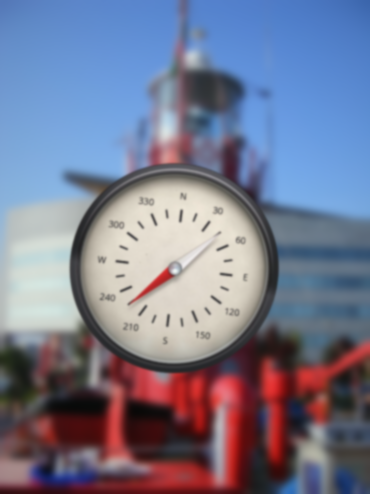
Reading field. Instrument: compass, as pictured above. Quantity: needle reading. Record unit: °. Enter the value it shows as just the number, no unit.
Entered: 225
